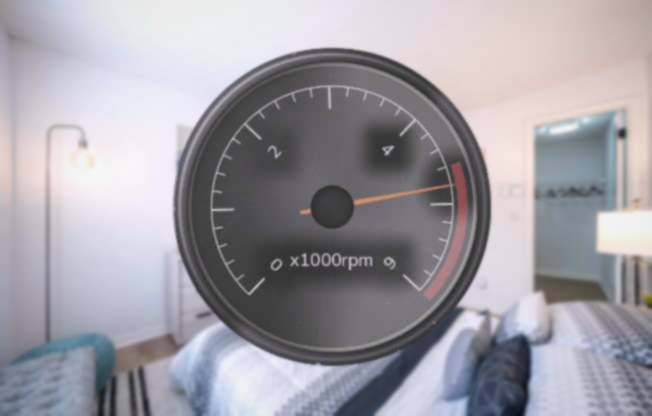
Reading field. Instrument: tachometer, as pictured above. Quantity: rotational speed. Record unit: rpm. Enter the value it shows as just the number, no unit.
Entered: 4800
